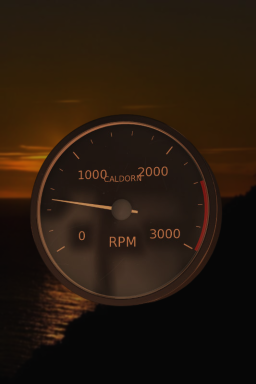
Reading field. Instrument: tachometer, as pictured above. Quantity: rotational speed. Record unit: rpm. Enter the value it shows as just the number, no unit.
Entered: 500
